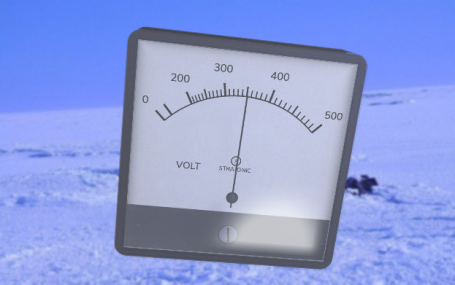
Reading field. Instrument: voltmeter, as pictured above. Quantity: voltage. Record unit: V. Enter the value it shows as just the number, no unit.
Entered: 350
